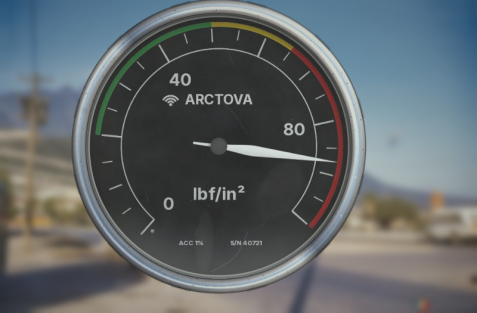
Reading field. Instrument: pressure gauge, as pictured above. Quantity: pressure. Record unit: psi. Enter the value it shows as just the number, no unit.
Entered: 87.5
